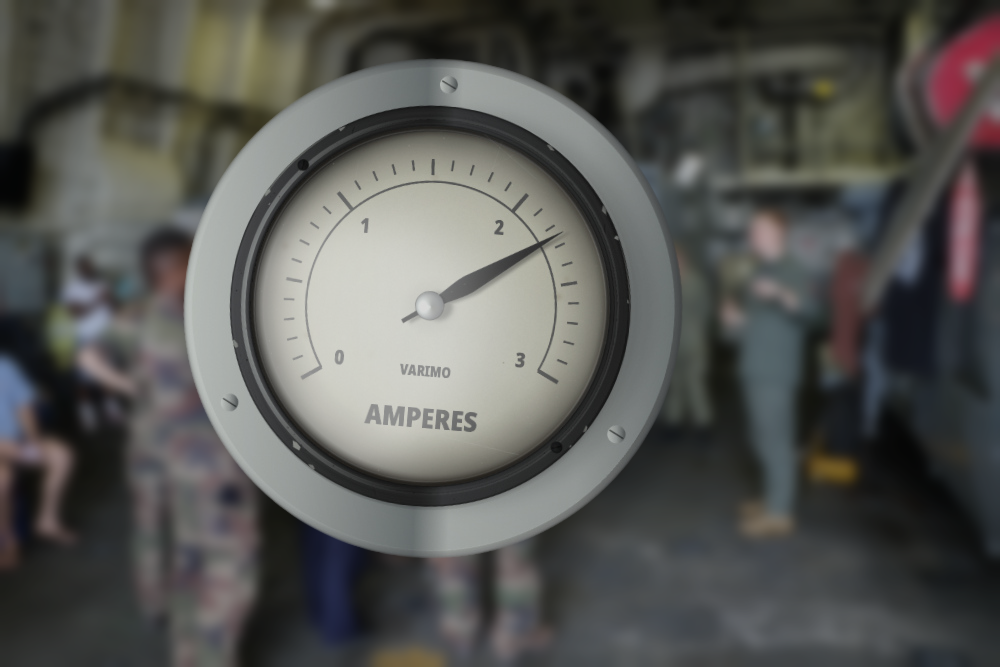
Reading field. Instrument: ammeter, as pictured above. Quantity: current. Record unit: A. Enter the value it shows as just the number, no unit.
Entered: 2.25
